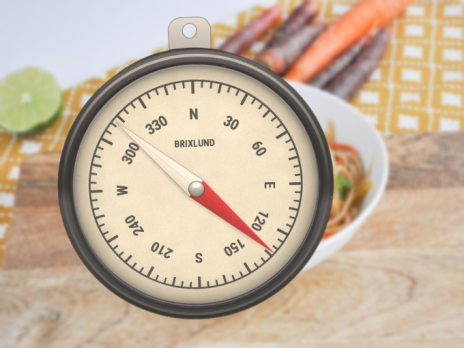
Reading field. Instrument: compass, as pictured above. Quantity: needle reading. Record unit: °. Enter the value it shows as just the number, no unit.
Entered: 132.5
